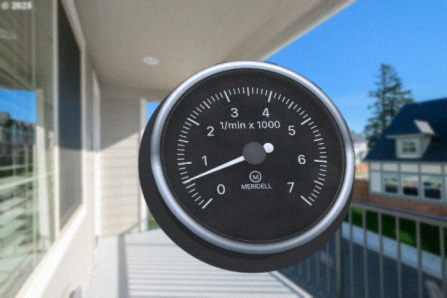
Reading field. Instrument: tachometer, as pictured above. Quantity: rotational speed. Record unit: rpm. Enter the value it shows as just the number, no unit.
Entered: 600
